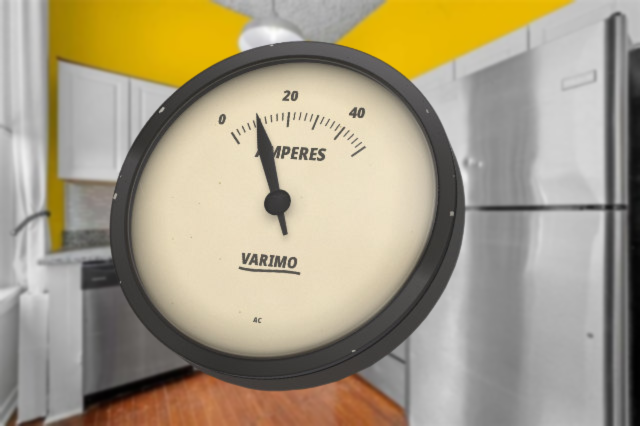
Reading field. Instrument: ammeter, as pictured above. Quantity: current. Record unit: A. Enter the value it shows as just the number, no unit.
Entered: 10
